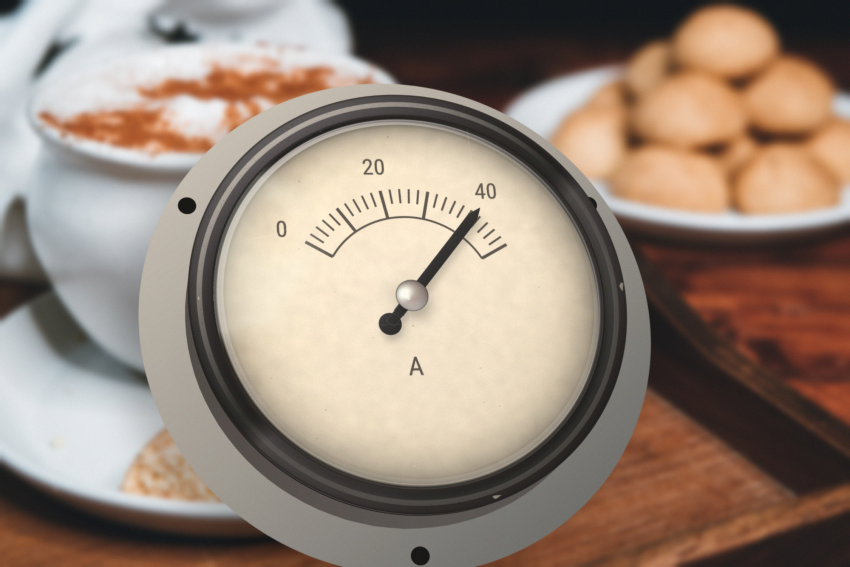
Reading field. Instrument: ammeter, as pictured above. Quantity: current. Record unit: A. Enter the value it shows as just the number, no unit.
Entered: 41
